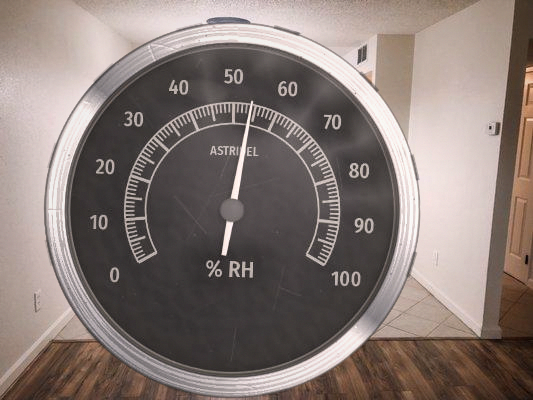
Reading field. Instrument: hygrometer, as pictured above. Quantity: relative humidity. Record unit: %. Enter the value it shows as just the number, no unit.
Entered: 54
